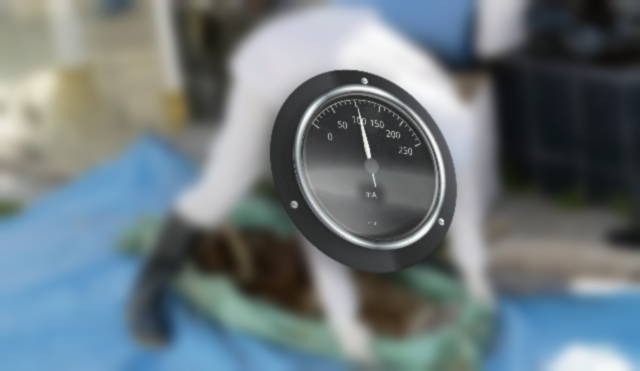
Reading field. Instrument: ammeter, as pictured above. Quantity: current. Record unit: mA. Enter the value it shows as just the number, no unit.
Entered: 100
